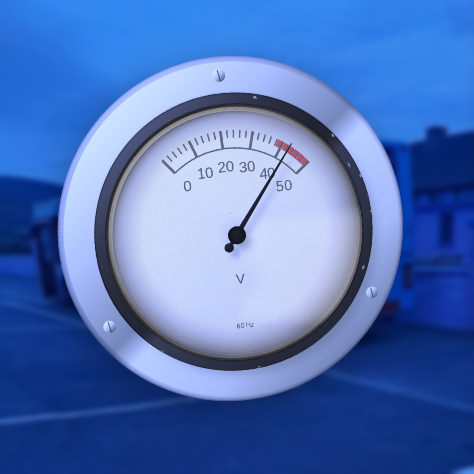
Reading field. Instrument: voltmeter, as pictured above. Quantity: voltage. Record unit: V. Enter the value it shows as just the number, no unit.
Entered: 42
